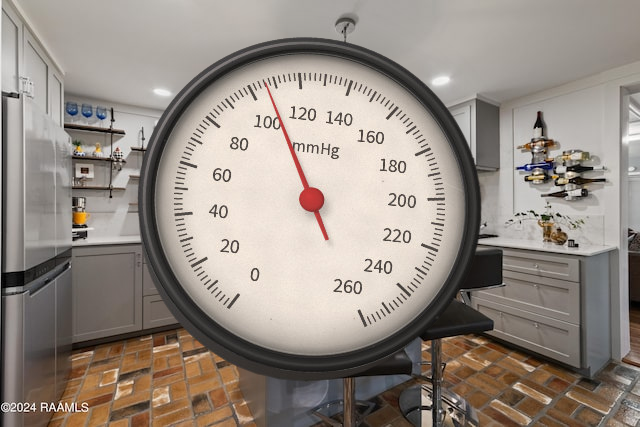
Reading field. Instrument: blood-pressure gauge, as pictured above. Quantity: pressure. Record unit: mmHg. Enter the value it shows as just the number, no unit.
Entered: 106
